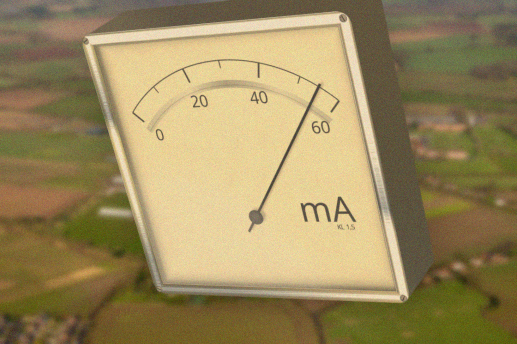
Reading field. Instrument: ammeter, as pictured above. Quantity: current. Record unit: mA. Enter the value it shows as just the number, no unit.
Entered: 55
